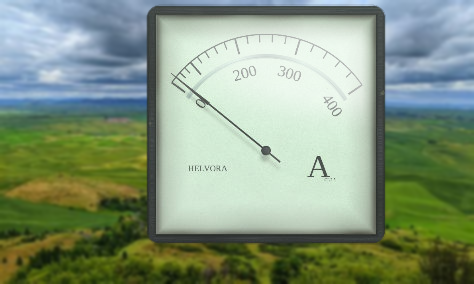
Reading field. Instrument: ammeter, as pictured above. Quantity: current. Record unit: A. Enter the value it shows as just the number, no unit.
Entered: 40
